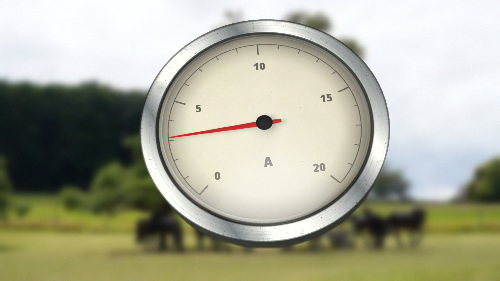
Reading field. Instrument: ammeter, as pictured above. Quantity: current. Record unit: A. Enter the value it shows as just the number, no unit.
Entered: 3
